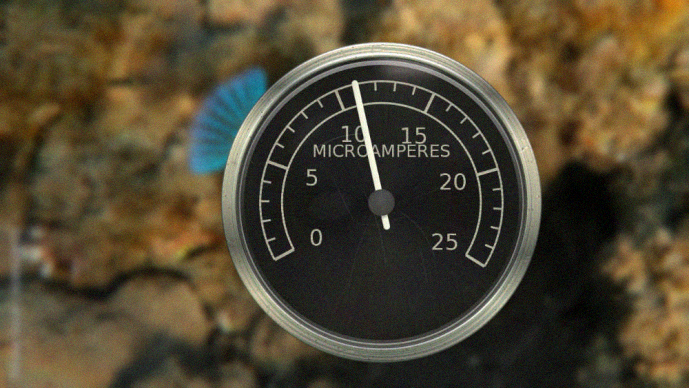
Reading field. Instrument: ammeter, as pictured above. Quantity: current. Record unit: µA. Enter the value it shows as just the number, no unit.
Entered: 11
